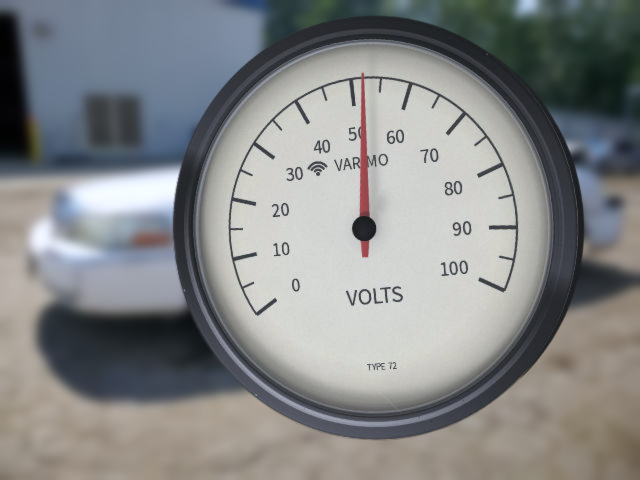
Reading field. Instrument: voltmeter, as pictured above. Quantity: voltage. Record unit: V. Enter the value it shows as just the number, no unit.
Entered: 52.5
